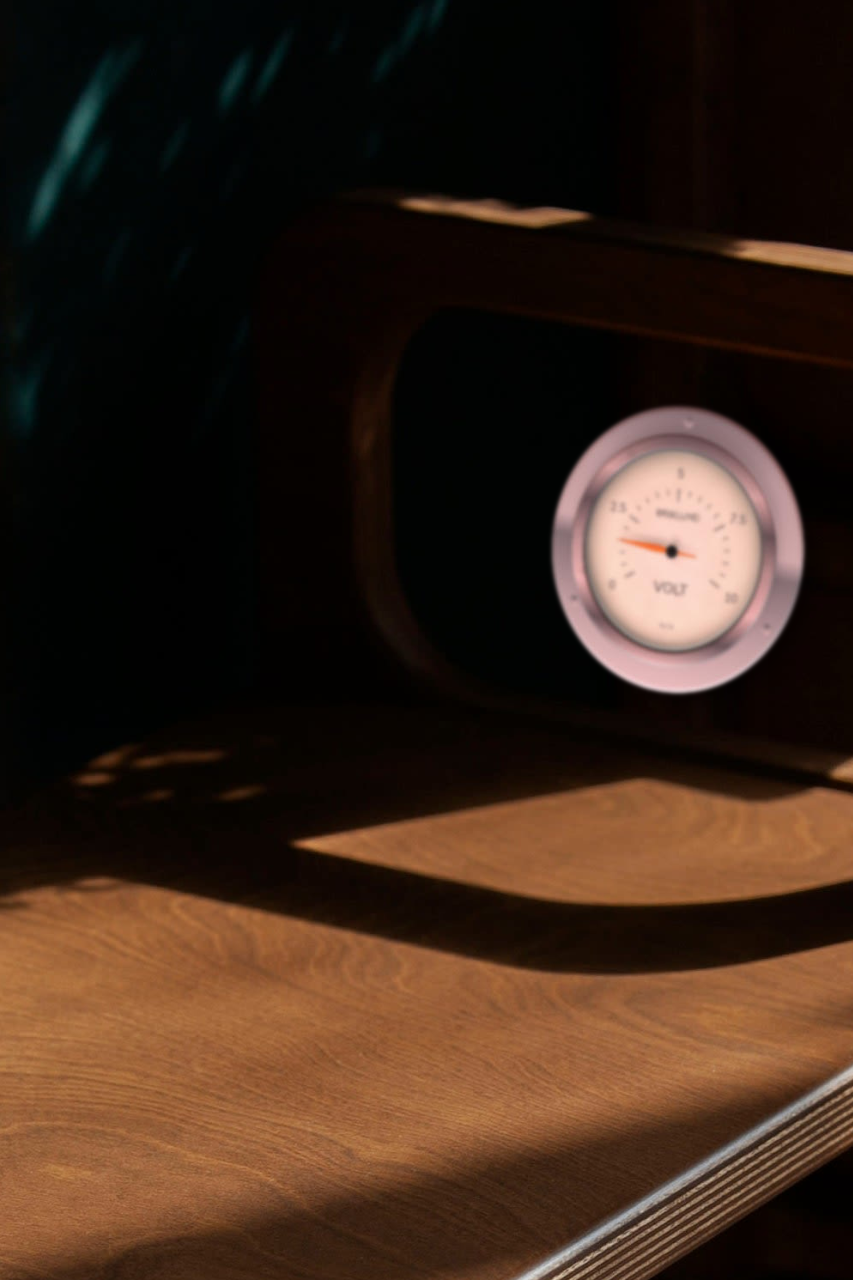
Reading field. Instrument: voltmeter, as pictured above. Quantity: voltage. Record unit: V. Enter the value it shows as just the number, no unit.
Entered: 1.5
